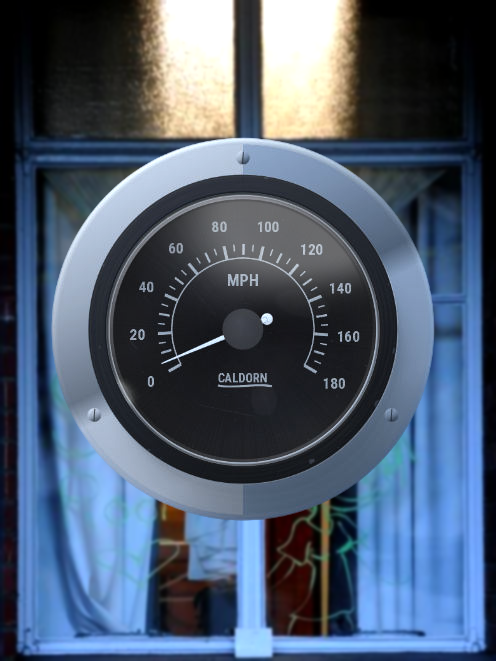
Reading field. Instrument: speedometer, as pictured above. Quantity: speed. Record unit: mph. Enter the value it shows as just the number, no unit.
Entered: 5
